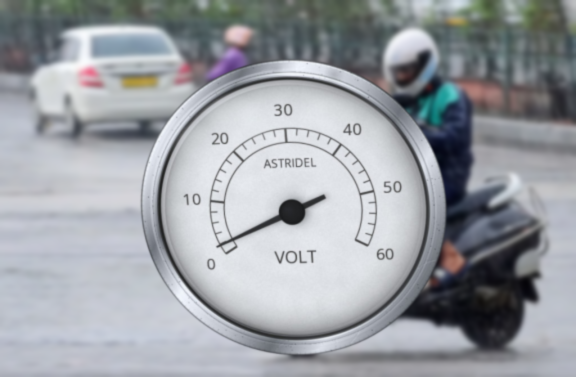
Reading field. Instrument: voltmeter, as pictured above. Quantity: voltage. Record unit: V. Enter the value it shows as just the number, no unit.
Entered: 2
